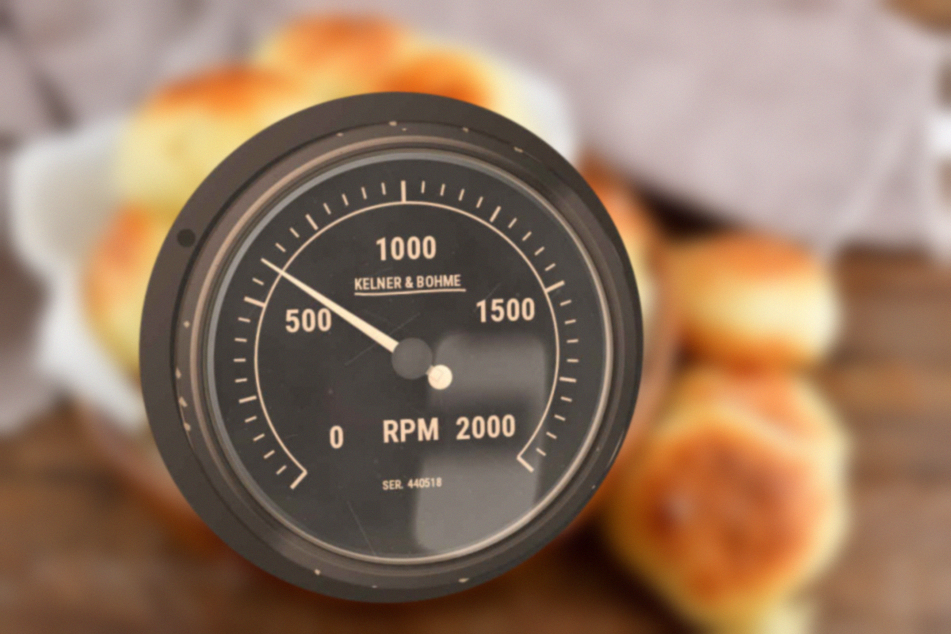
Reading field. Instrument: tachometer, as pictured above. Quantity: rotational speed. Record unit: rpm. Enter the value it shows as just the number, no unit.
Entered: 600
